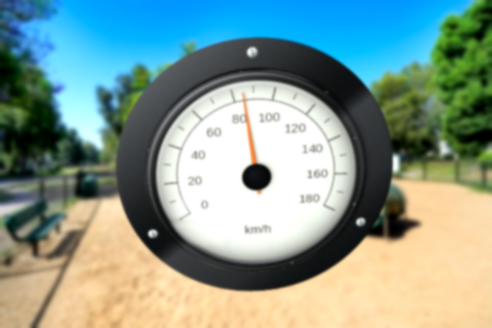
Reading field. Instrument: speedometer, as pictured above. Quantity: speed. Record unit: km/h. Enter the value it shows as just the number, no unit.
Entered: 85
